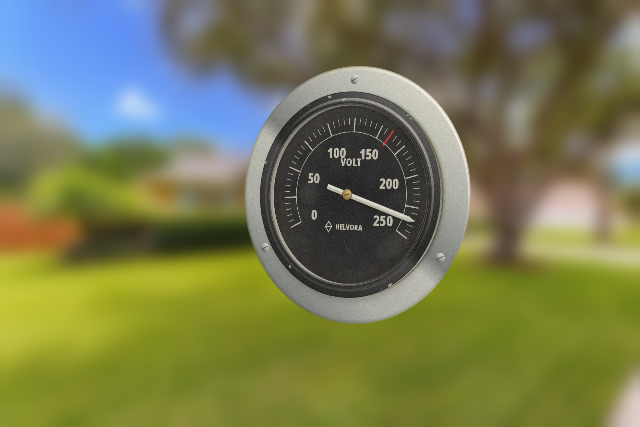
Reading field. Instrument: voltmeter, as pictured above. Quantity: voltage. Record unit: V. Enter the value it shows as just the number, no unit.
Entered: 235
